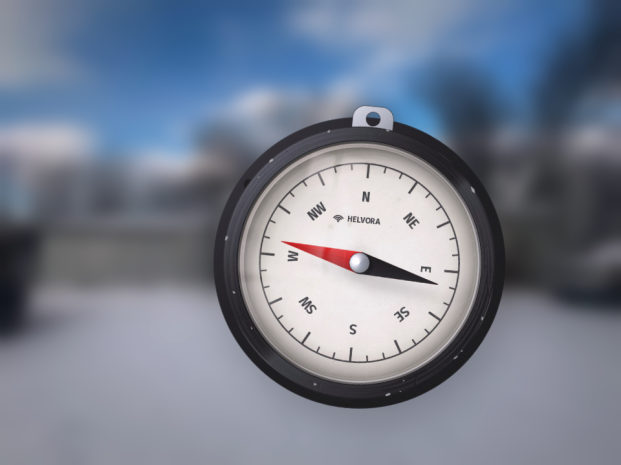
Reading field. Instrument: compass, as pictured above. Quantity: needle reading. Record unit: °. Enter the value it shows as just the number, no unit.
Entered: 280
